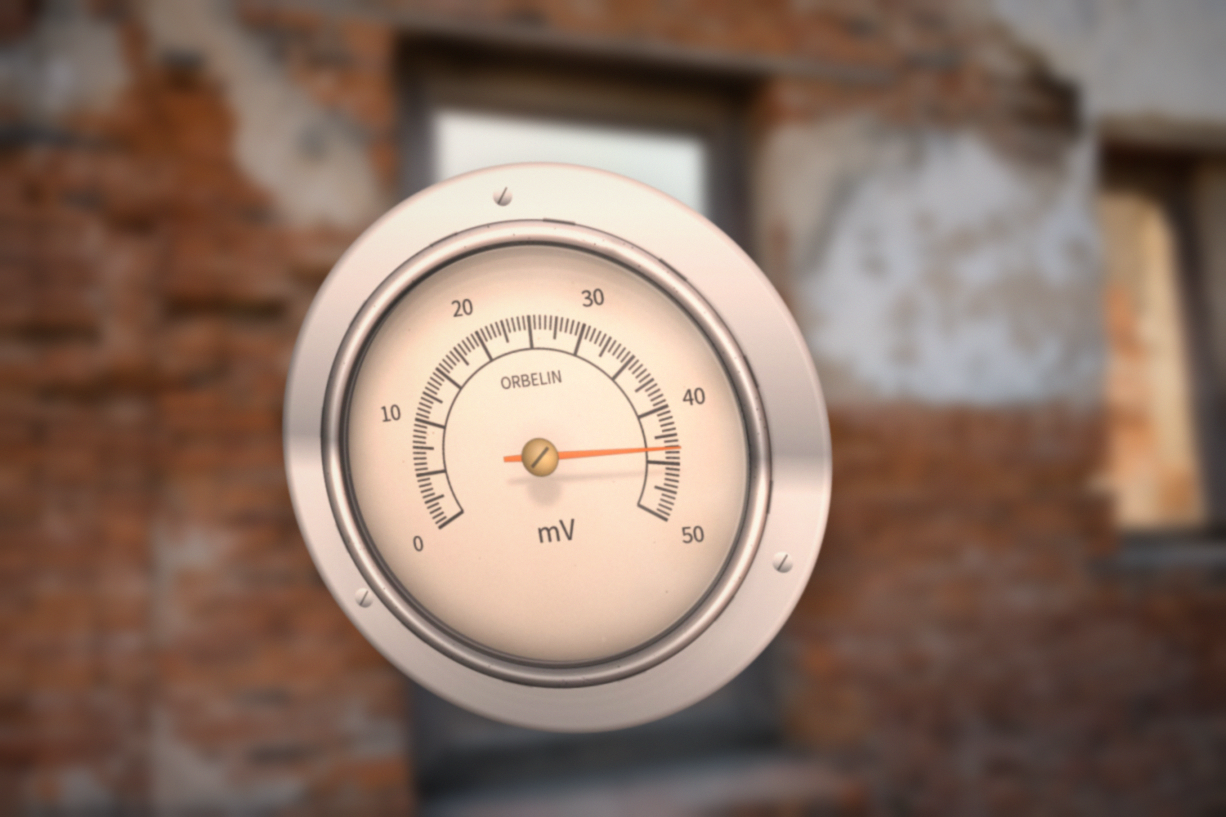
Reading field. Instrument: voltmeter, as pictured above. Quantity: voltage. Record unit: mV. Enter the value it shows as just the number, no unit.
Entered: 43.5
